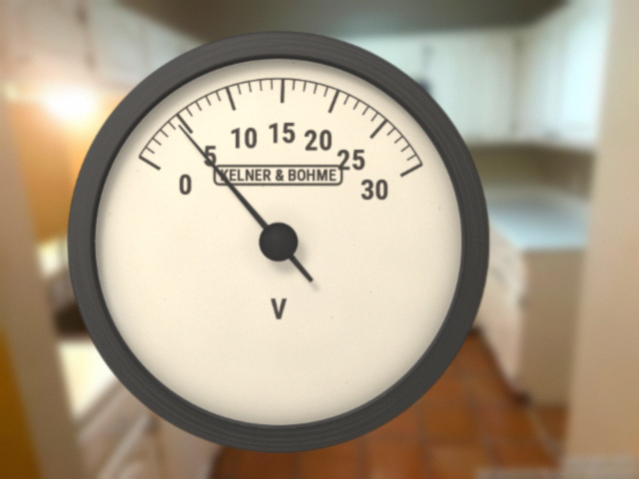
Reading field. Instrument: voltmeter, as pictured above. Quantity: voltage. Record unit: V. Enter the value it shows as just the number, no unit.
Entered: 4.5
